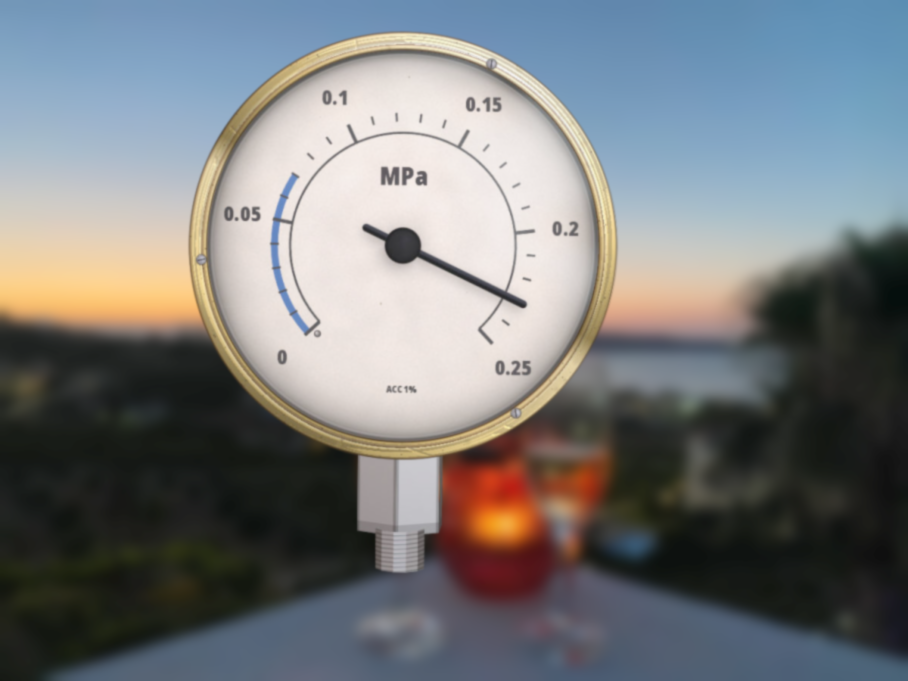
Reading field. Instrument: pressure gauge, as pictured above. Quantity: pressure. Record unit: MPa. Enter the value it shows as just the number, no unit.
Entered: 0.23
